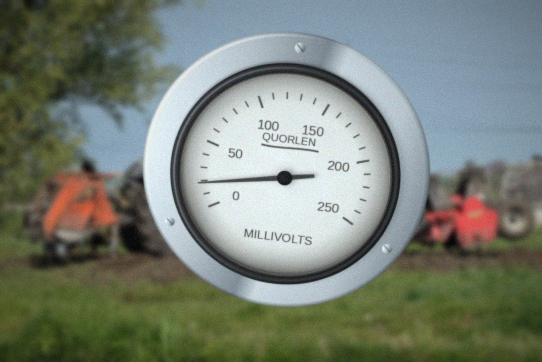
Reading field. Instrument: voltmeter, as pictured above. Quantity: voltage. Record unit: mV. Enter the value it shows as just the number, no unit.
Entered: 20
